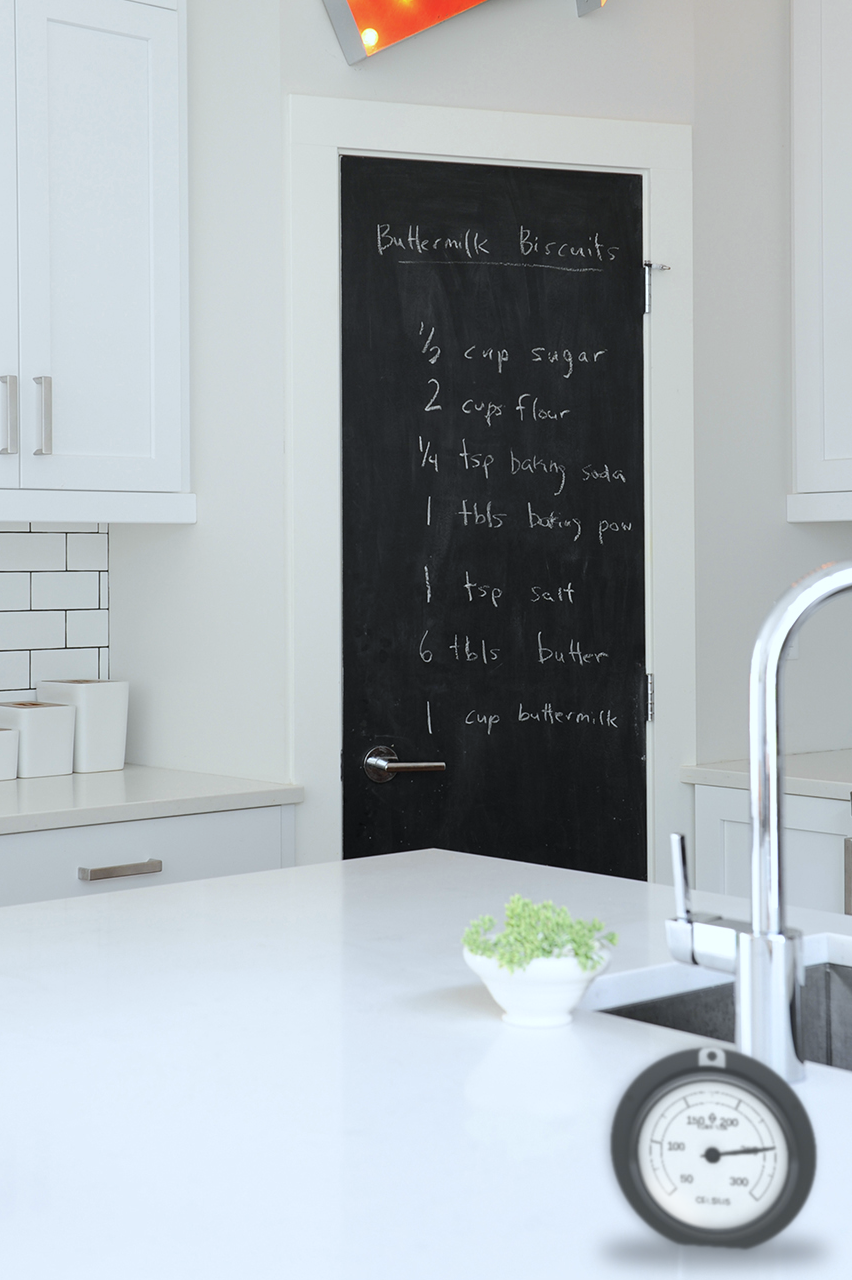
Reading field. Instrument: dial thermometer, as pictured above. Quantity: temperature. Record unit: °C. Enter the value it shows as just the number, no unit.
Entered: 250
